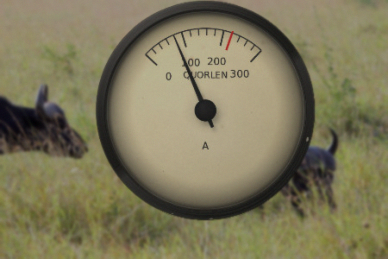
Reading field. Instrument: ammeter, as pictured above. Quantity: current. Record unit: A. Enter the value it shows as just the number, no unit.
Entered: 80
